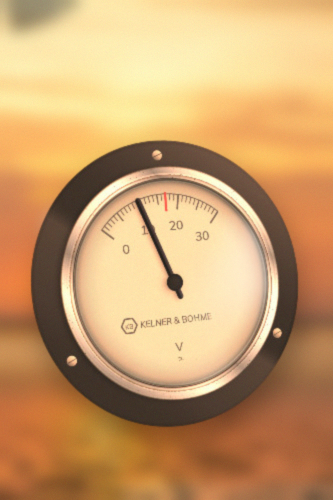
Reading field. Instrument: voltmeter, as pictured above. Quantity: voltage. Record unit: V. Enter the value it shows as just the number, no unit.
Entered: 10
